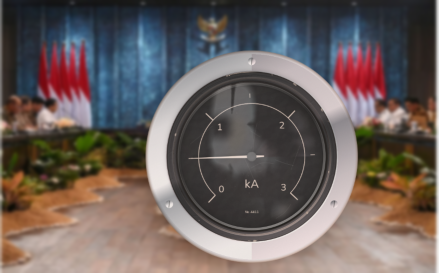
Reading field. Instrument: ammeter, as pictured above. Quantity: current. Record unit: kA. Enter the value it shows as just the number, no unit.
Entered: 0.5
